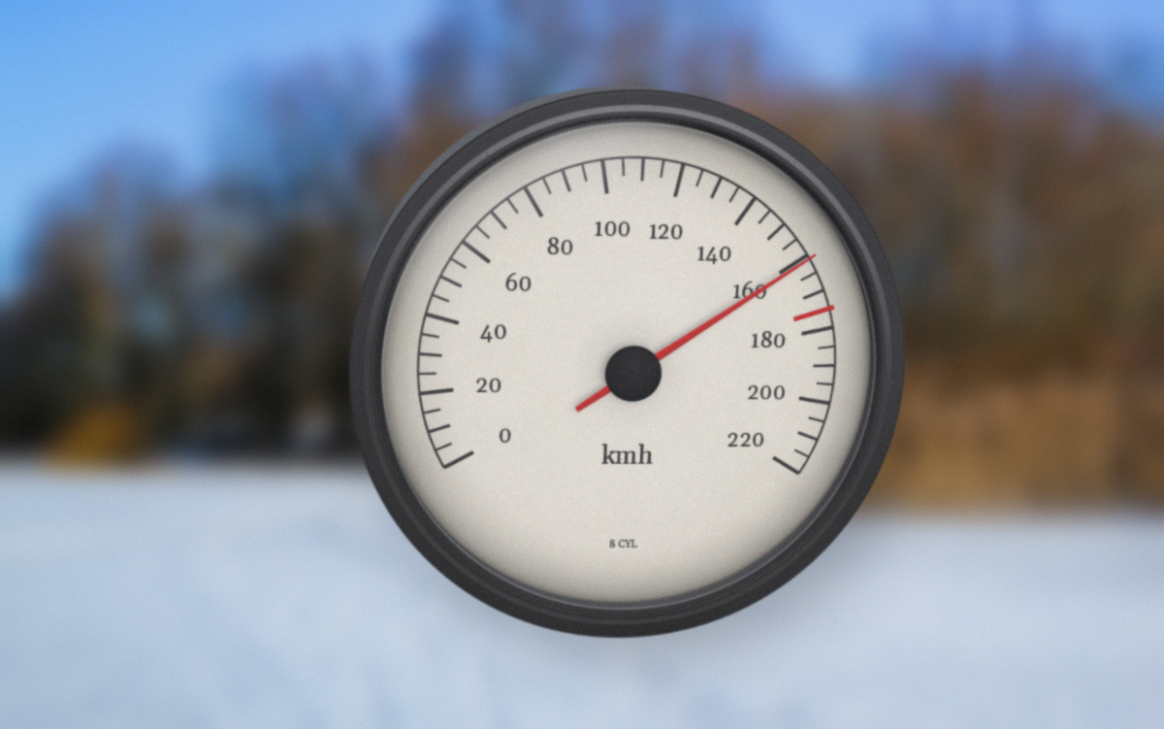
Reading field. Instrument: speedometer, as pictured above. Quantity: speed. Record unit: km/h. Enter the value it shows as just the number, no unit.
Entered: 160
